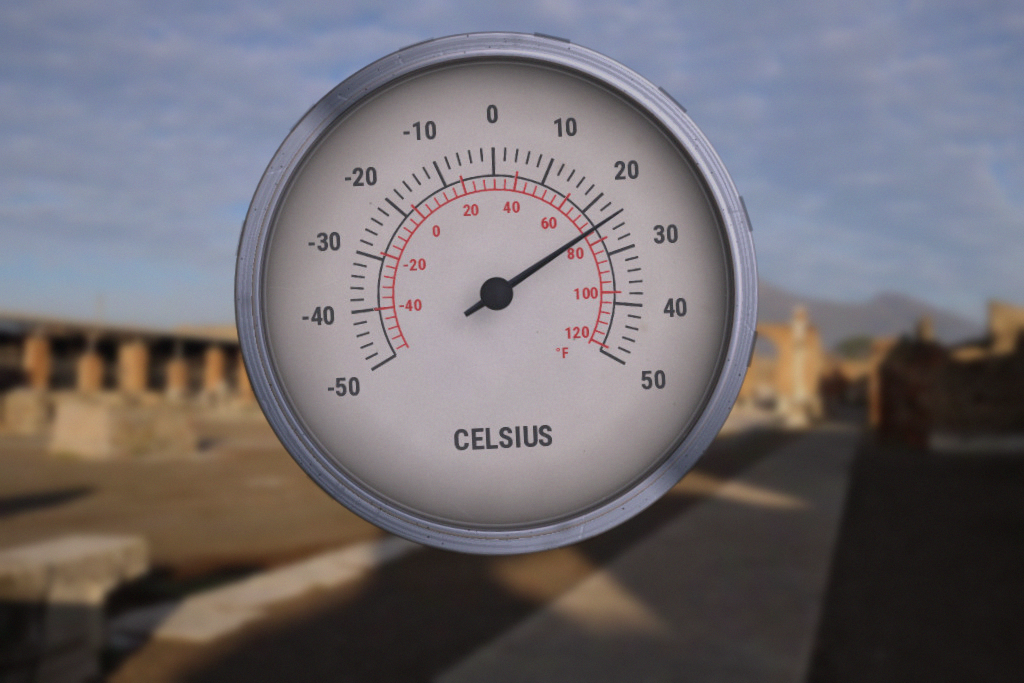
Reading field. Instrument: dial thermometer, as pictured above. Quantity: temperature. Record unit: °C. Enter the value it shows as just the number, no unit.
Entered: 24
